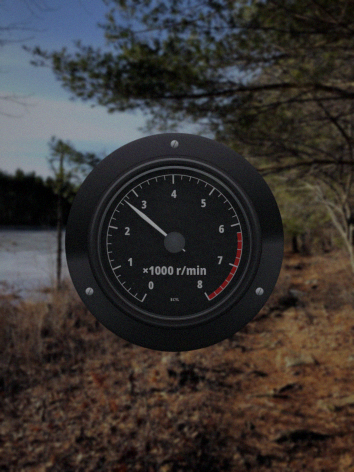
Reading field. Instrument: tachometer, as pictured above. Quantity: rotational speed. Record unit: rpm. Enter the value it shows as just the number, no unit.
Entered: 2700
